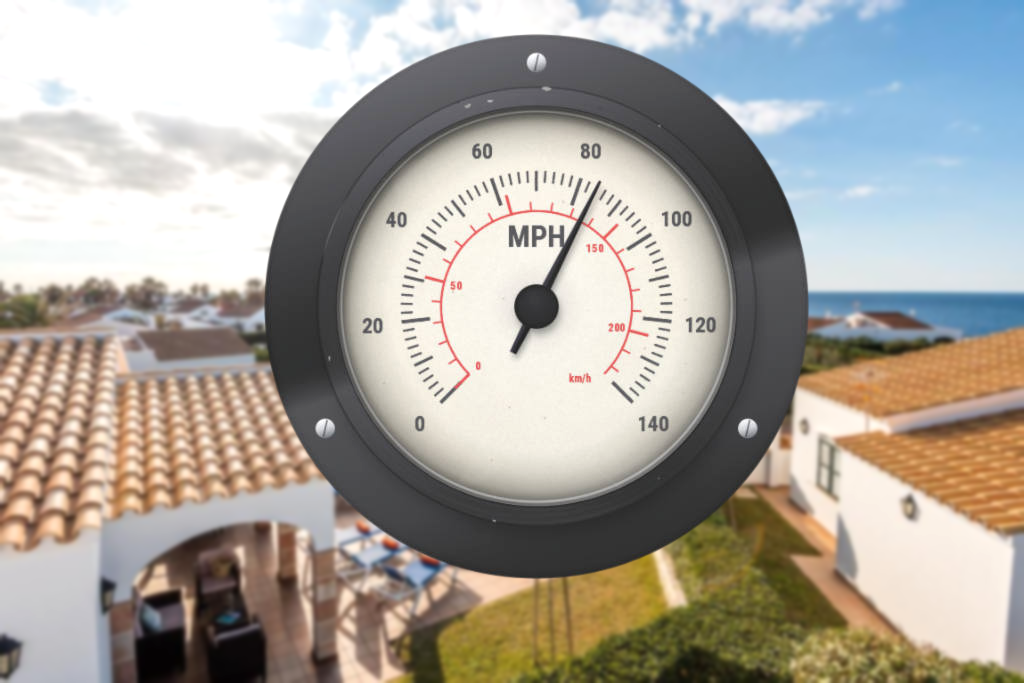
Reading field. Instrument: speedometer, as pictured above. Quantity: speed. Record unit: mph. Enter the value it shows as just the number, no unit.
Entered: 84
